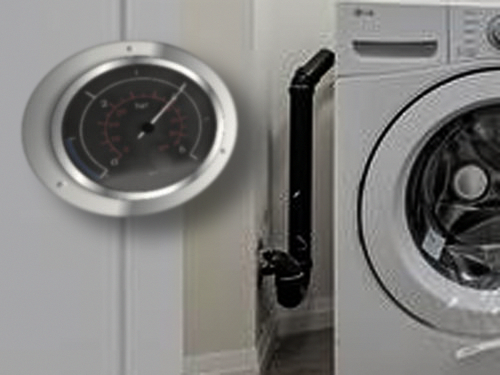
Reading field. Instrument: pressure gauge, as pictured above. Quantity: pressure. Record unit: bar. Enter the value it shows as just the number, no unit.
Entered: 4
